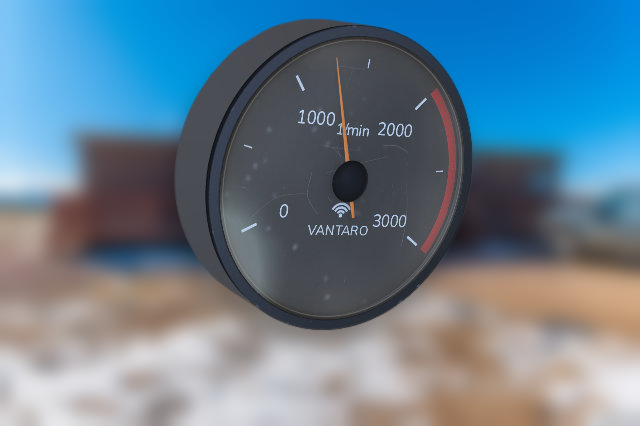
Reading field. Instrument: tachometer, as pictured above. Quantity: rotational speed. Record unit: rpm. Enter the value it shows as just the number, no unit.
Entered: 1250
